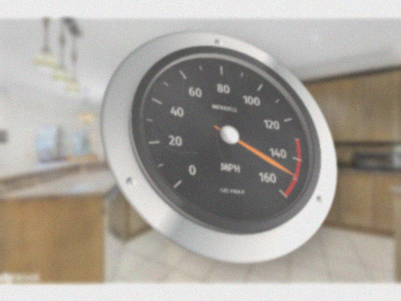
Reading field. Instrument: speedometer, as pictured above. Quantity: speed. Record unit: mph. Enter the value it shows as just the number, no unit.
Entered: 150
